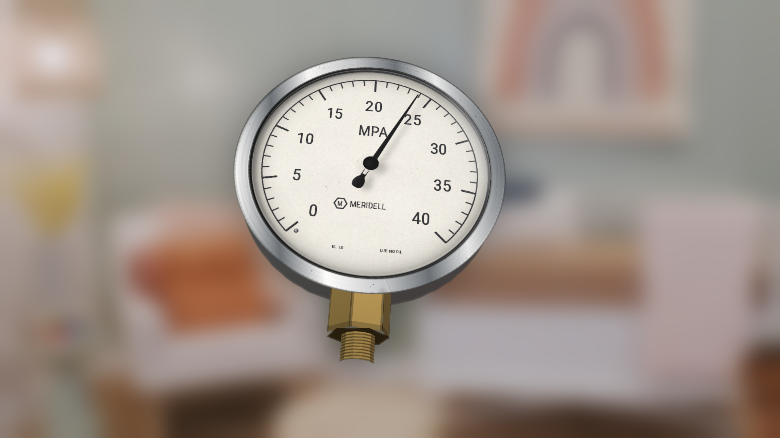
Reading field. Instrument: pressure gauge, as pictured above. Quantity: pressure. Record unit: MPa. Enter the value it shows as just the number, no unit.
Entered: 24
